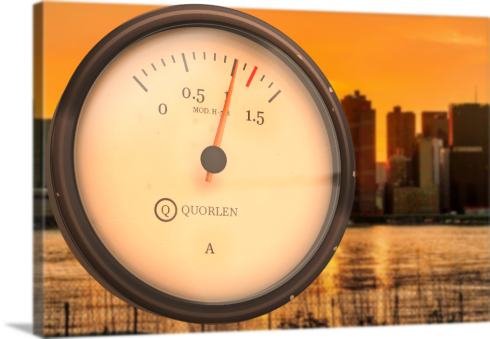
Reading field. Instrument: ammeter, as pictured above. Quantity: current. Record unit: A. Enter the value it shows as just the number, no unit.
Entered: 1
